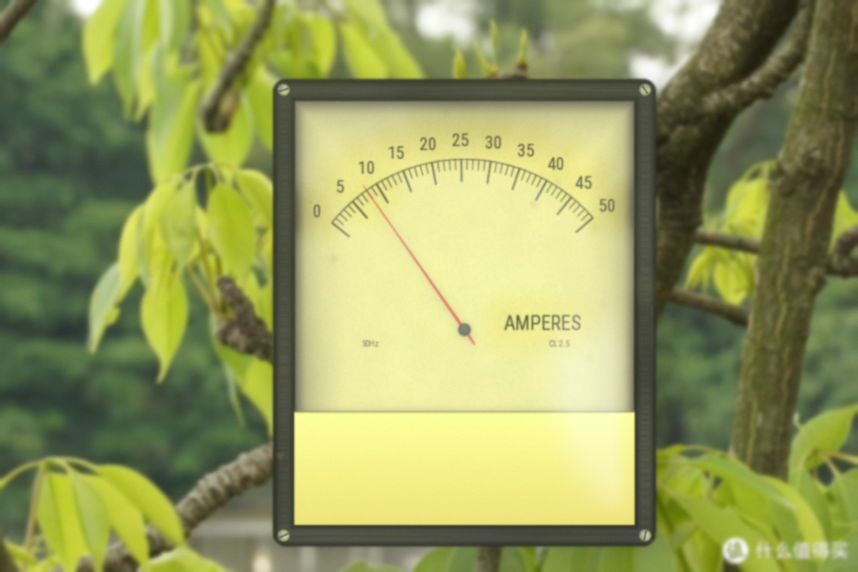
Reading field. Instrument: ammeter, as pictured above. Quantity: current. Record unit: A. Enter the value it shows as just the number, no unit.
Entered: 8
